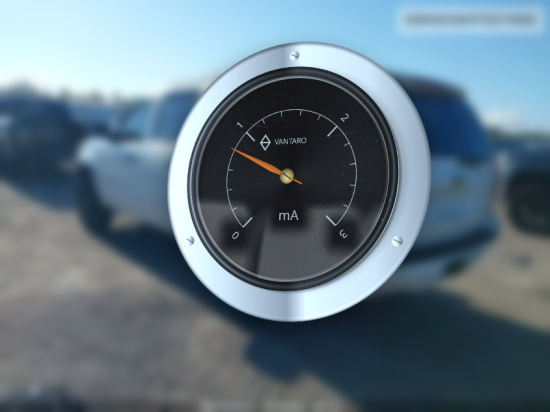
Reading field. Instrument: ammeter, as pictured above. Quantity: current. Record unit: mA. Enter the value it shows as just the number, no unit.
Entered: 0.8
